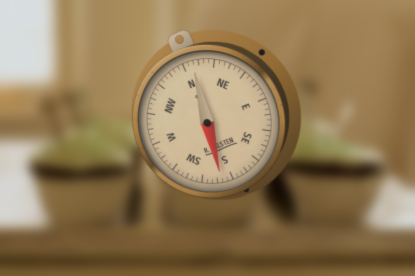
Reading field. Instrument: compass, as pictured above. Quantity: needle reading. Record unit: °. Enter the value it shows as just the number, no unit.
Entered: 190
